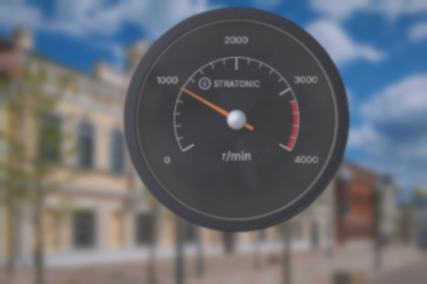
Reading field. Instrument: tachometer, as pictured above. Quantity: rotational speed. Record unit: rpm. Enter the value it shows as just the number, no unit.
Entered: 1000
